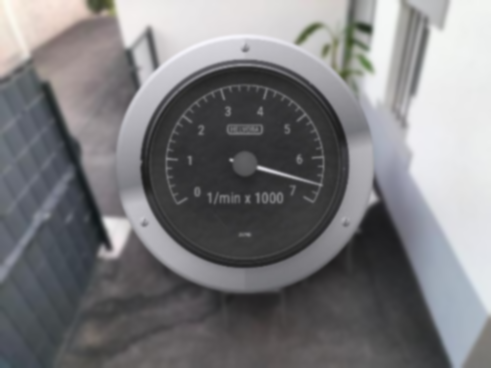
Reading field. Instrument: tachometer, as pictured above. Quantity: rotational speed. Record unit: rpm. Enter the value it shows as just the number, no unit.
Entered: 6600
